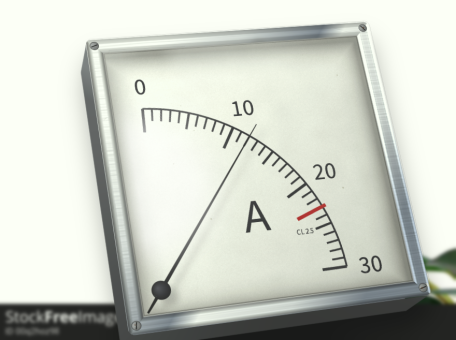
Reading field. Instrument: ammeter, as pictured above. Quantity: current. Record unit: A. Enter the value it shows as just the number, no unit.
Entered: 12
